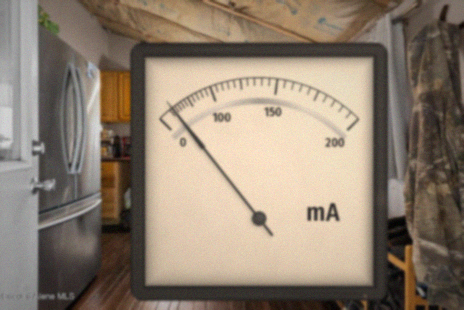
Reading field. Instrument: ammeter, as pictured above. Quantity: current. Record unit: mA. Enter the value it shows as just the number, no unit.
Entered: 50
